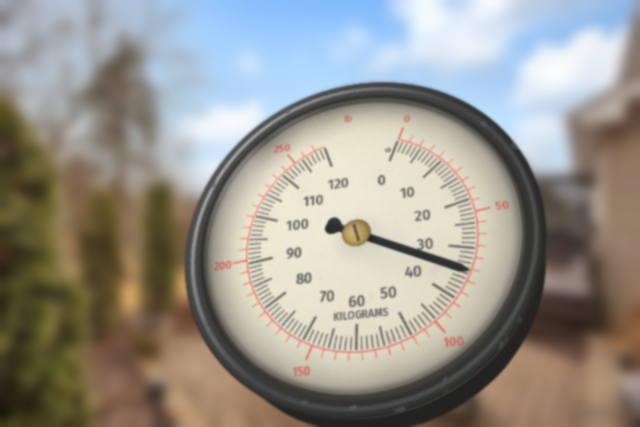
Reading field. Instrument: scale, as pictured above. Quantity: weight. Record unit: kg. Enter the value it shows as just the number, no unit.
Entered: 35
